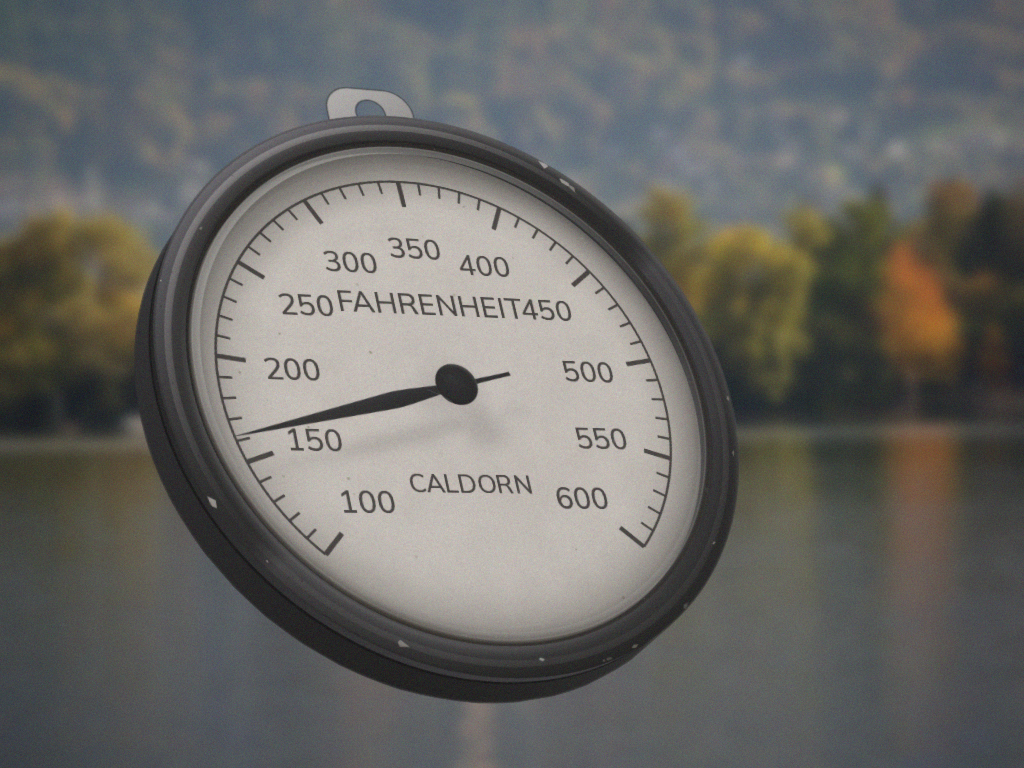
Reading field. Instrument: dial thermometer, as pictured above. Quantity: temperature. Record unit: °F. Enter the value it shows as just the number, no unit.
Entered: 160
